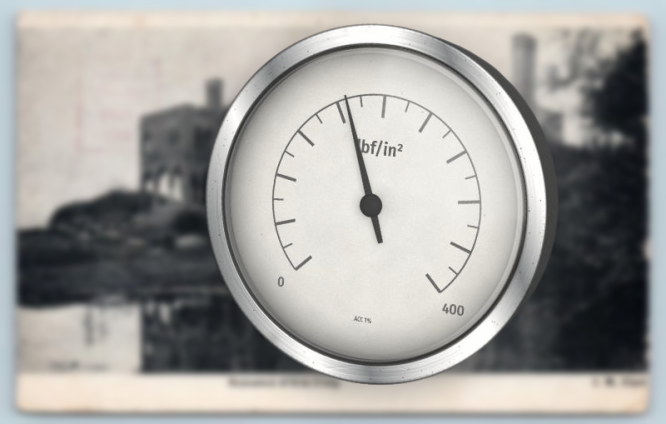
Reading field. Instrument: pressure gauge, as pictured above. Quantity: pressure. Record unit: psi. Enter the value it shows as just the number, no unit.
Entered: 170
